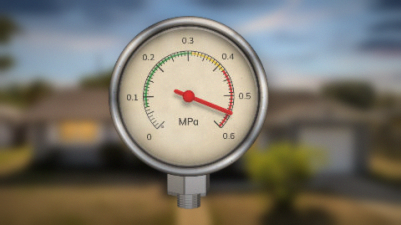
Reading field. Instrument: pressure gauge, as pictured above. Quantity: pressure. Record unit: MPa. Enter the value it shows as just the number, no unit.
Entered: 0.55
